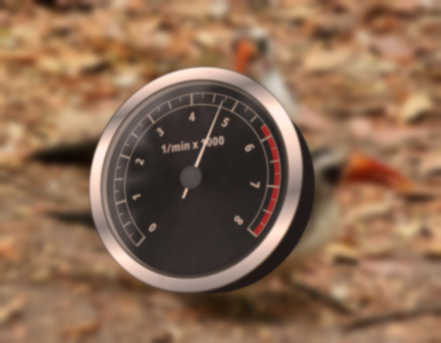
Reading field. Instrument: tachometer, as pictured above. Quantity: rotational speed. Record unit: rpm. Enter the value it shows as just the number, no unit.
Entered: 4750
